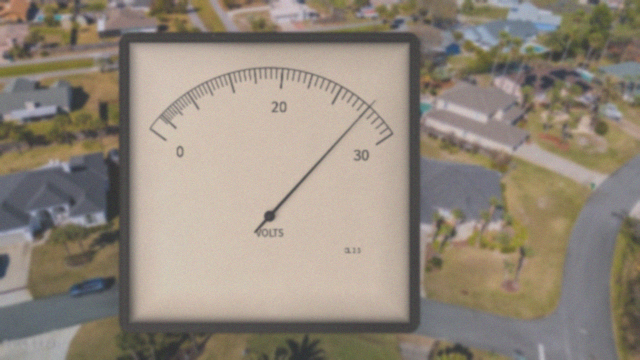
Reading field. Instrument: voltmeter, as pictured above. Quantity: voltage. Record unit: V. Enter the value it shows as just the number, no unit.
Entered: 27.5
